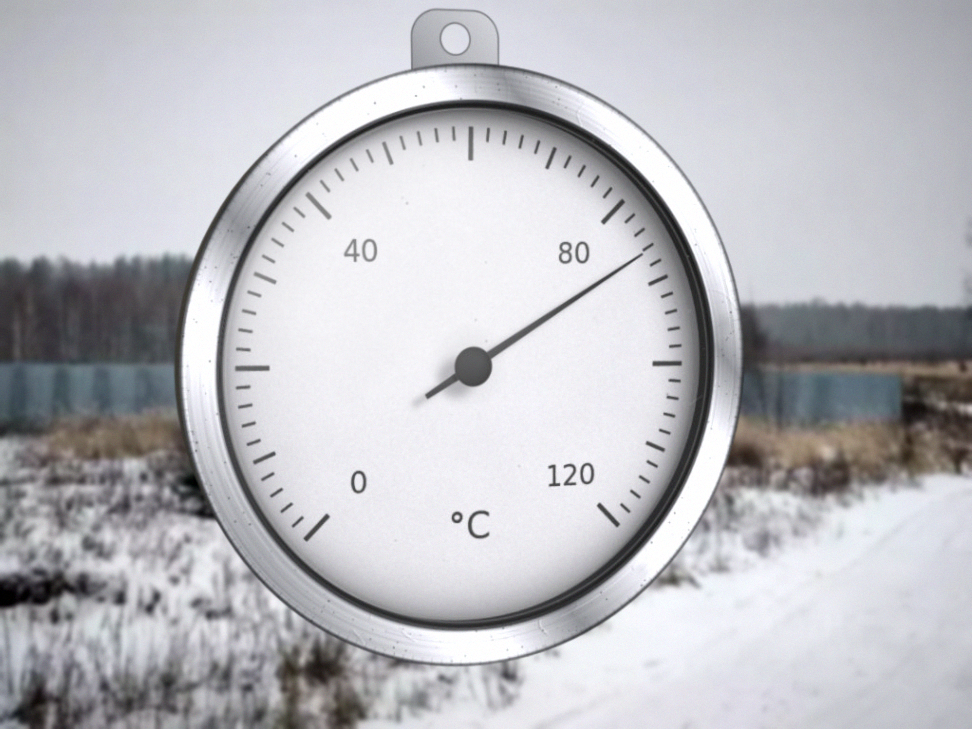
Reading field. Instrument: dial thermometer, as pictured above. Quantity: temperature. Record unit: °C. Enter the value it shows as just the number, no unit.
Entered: 86
